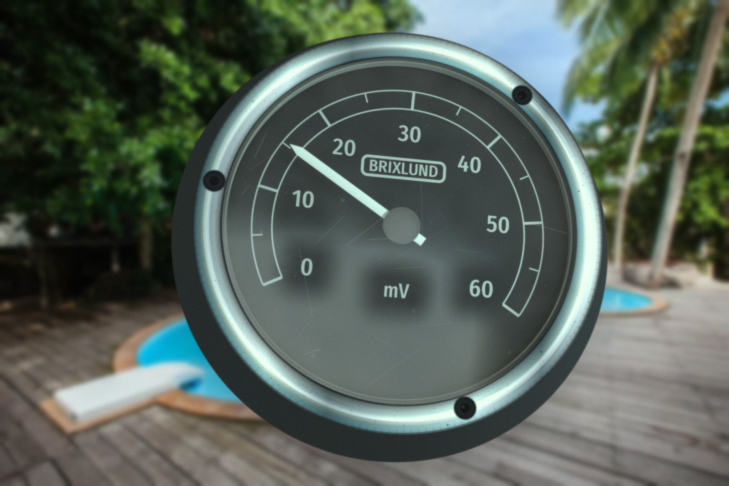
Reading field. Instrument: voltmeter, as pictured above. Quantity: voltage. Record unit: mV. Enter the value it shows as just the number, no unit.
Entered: 15
